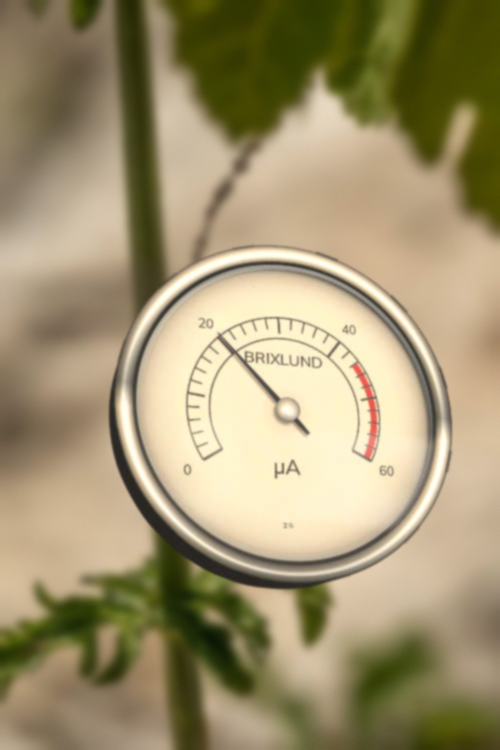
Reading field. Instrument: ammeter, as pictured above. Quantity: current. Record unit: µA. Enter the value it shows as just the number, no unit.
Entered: 20
